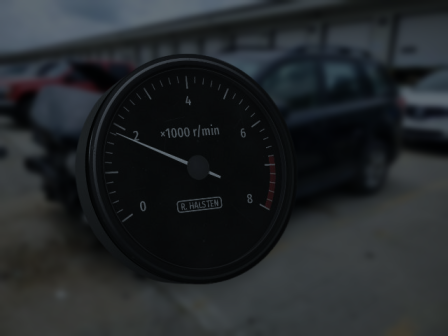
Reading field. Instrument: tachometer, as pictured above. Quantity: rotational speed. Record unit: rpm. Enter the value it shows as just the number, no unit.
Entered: 1800
